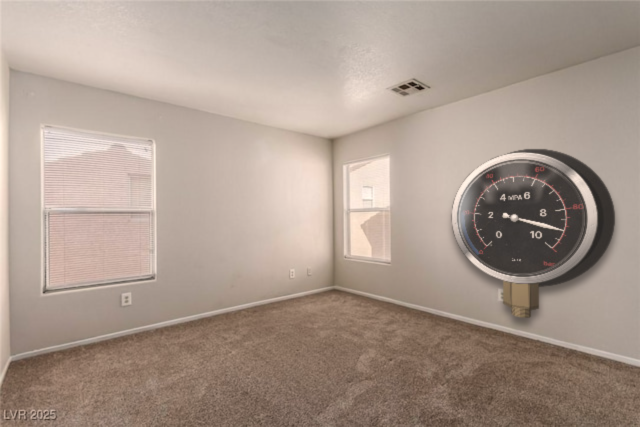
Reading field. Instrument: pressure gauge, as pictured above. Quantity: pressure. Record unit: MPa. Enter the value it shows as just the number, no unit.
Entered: 9
